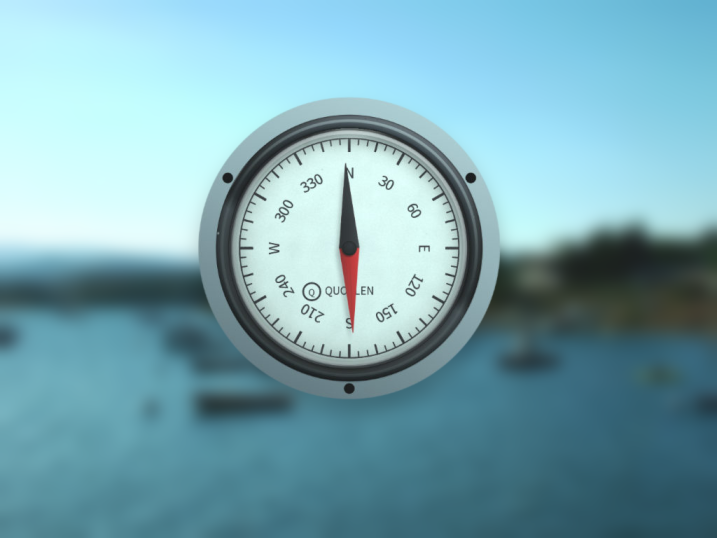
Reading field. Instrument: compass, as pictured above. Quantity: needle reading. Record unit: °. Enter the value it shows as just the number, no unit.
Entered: 177.5
